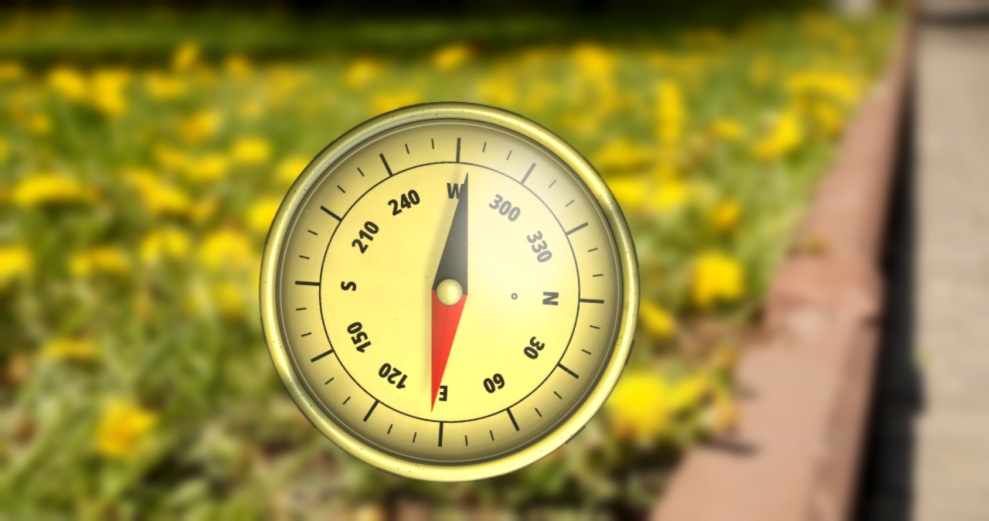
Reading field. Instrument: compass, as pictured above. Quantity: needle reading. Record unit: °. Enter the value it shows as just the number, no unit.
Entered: 95
